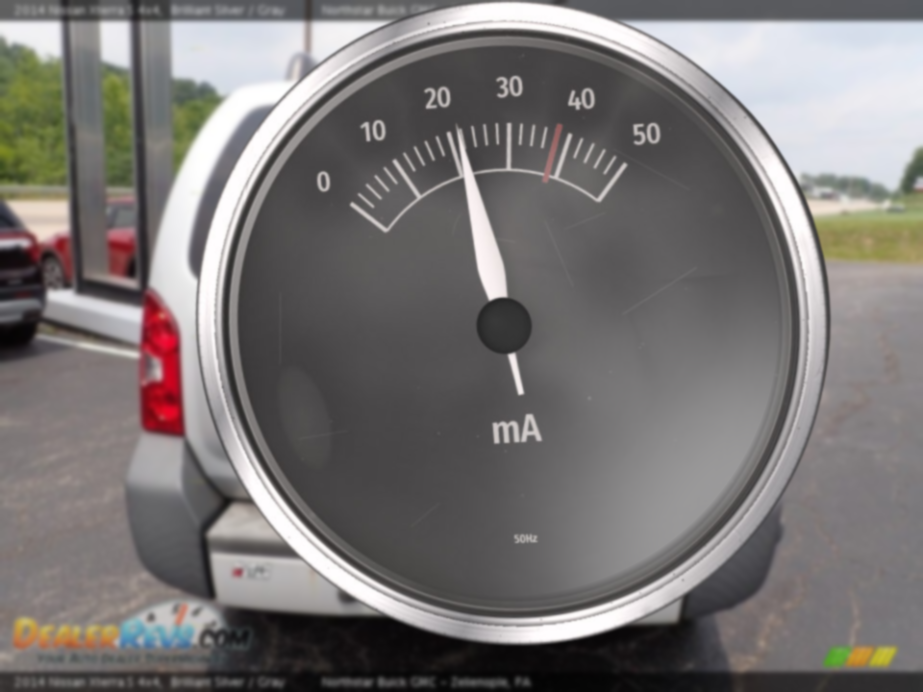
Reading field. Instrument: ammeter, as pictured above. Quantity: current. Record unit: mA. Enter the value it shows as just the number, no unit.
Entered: 22
